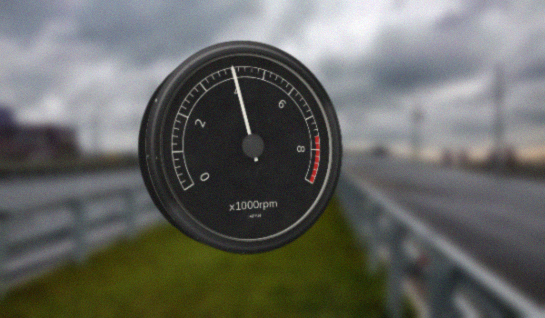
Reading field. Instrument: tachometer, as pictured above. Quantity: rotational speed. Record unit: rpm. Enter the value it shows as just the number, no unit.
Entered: 4000
